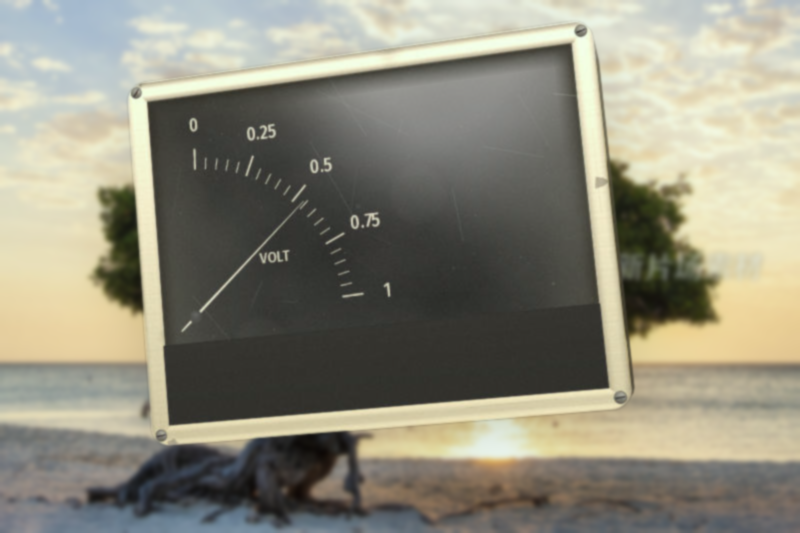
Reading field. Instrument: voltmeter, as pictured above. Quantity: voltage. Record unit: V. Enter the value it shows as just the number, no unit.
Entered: 0.55
